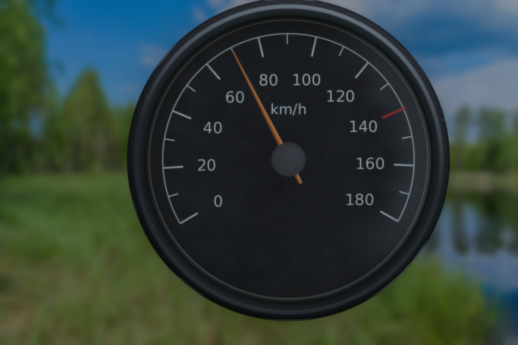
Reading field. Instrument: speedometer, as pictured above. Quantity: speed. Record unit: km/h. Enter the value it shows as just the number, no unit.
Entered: 70
